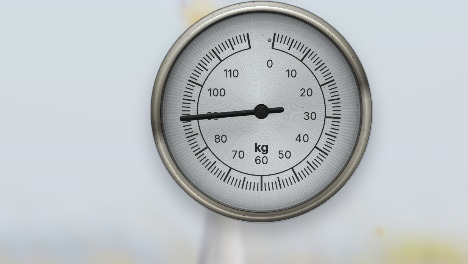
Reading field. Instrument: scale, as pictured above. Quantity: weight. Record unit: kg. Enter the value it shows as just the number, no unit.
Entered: 90
